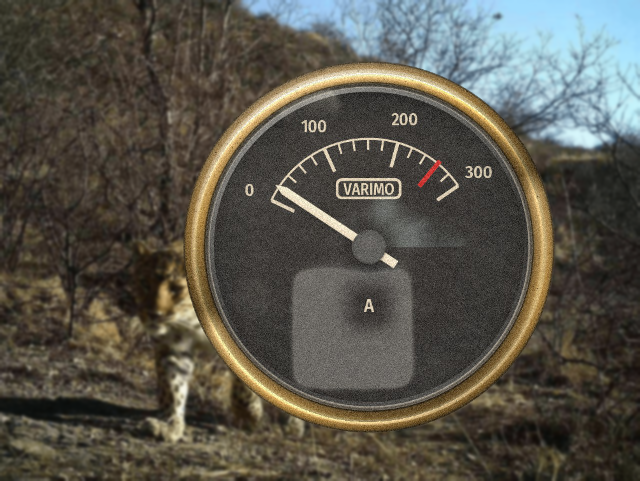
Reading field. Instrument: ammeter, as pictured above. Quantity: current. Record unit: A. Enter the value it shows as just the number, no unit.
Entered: 20
